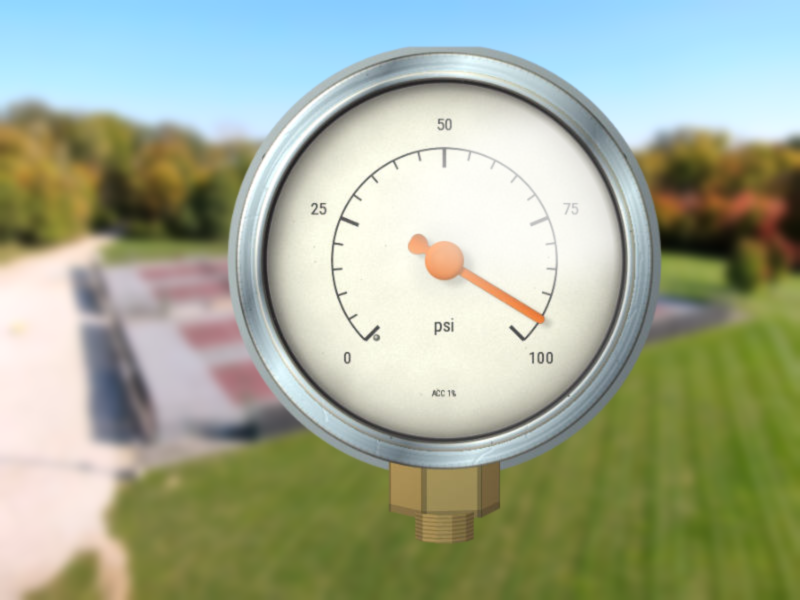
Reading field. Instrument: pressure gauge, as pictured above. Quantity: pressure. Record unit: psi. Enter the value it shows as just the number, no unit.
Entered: 95
